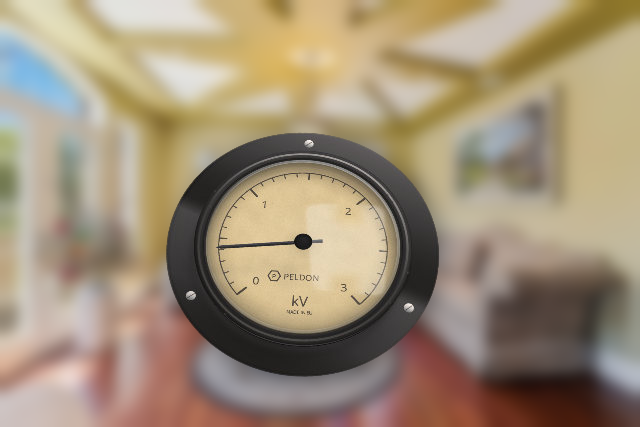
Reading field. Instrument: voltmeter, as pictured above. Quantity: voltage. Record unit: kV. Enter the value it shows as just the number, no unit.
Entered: 0.4
